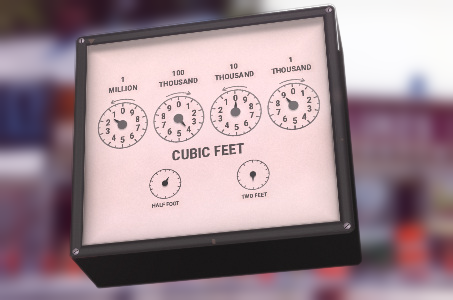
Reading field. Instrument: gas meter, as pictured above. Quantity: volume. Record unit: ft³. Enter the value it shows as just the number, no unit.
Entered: 139900
